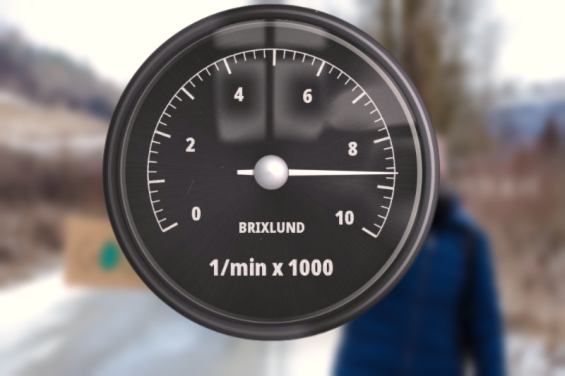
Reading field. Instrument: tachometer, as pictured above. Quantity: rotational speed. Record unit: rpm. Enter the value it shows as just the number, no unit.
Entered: 8700
